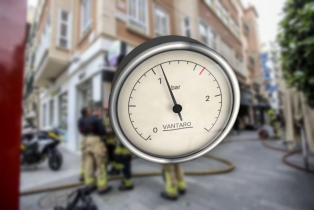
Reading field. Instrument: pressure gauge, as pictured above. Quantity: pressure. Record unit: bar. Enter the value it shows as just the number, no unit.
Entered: 1.1
